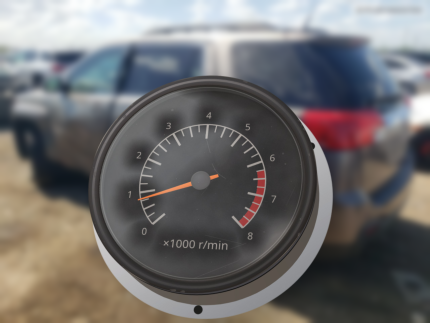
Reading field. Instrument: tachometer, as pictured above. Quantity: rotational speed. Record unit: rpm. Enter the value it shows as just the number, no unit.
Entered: 750
